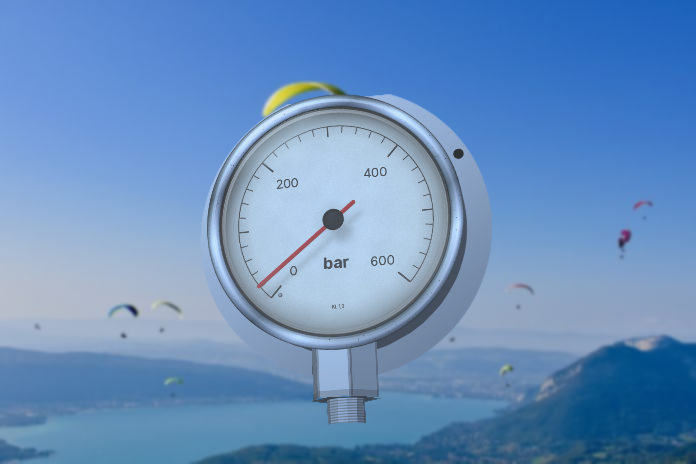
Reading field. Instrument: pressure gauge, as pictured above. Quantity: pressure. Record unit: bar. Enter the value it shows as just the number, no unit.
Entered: 20
